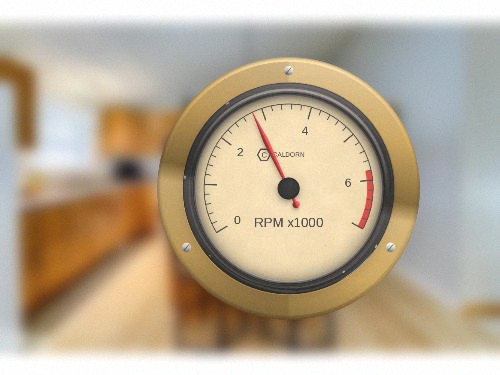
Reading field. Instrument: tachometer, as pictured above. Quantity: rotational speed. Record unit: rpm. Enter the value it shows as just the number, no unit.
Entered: 2800
